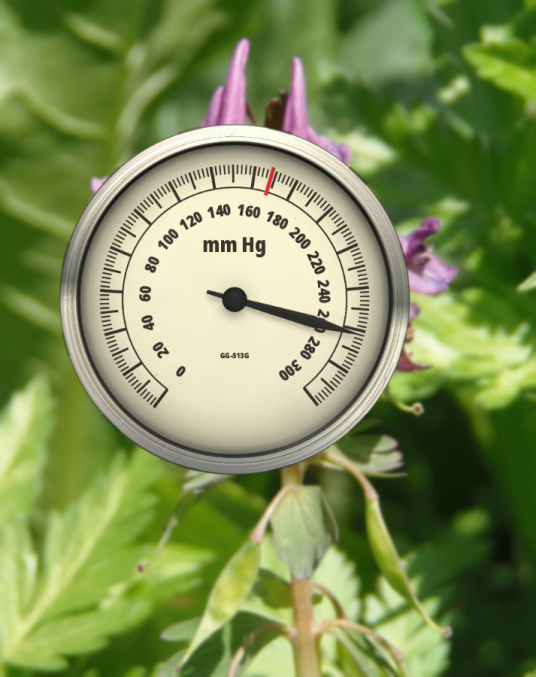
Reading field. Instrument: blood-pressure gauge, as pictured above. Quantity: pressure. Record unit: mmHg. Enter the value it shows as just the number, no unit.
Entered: 262
